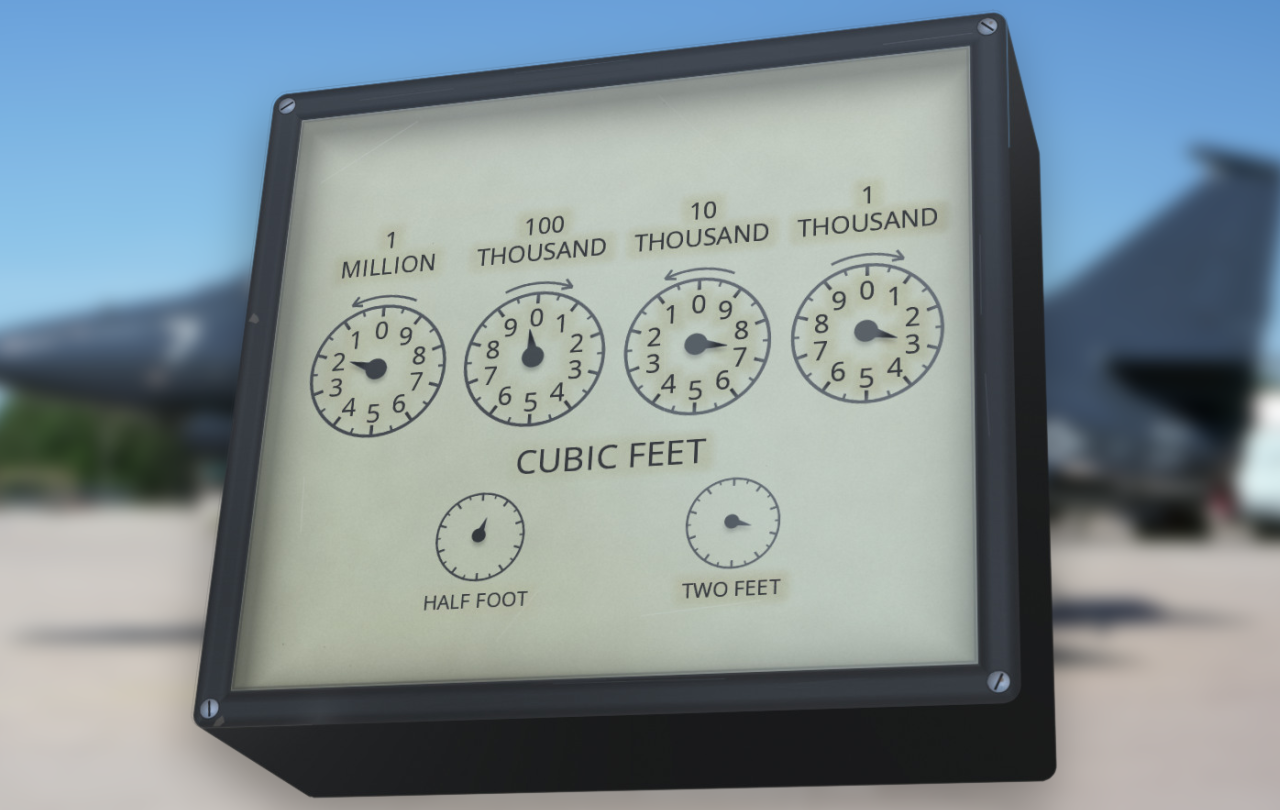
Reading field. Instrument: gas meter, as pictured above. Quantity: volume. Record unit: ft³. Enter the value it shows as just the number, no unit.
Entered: 197300
